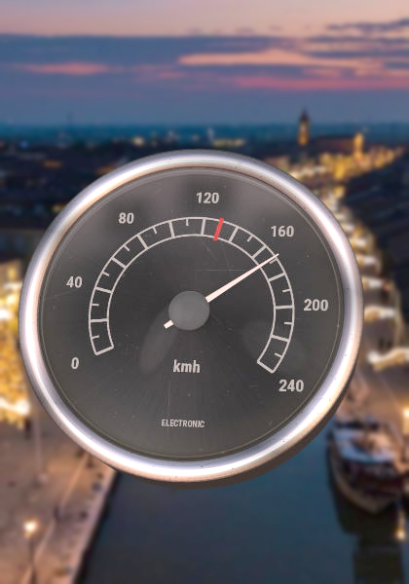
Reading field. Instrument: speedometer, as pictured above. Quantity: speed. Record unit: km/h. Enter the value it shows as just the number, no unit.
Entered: 170
